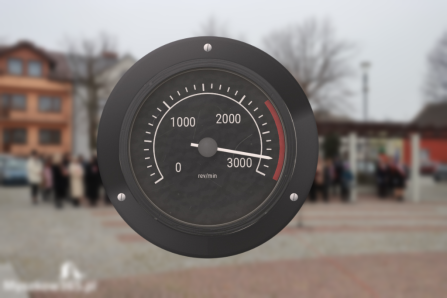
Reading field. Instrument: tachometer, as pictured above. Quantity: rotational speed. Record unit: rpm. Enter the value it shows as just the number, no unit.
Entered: 2800
